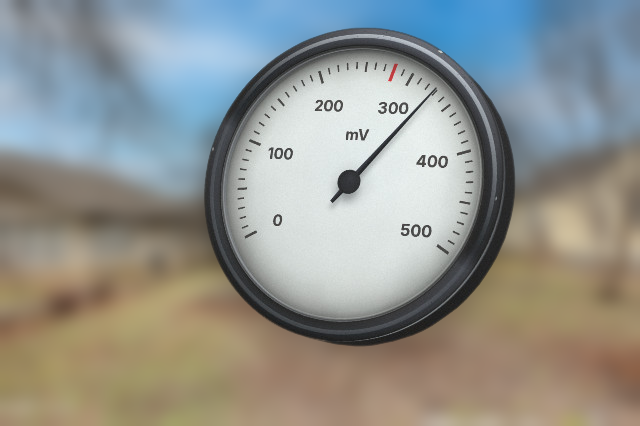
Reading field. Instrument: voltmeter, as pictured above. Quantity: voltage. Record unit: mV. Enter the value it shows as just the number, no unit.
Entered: 330
